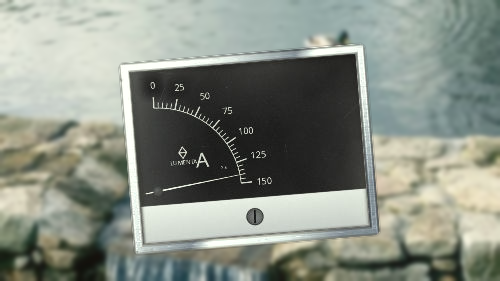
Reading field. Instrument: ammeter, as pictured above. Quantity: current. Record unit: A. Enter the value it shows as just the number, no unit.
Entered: 140
